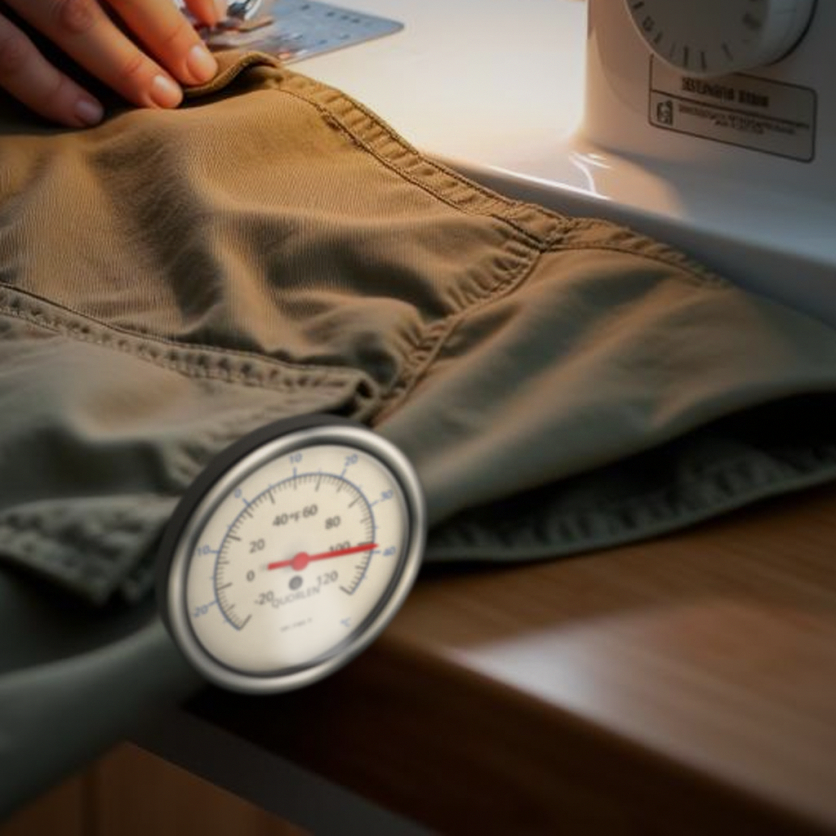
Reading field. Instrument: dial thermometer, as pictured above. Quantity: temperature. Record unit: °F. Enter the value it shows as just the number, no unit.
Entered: 100
